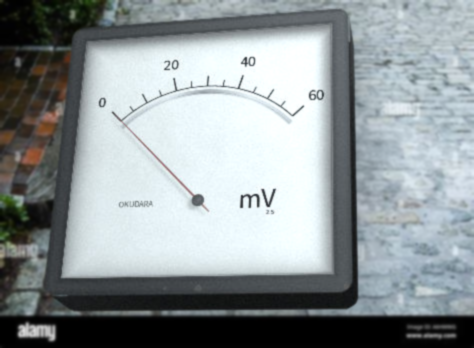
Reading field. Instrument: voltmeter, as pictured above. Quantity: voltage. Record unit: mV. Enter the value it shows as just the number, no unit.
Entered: 0
